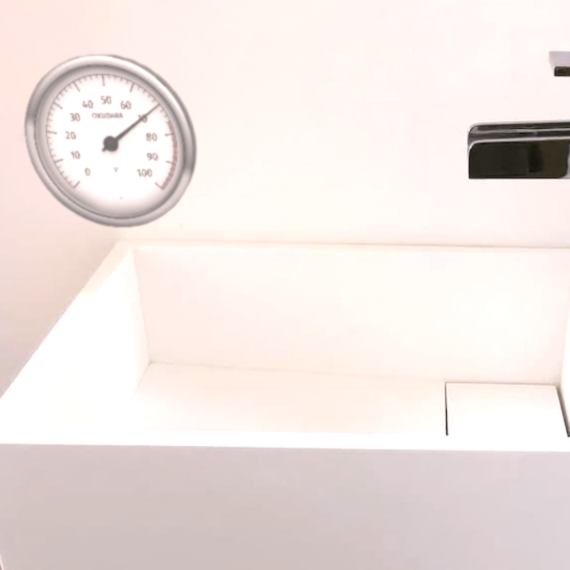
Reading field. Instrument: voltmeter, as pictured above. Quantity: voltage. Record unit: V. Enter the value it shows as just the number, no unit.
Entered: 70
